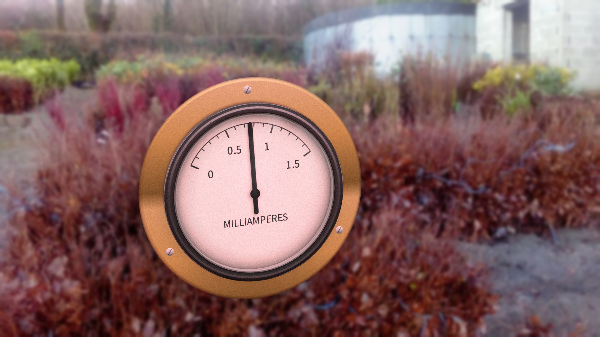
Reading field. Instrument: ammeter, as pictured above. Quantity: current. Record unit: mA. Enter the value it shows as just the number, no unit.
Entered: 0.75
